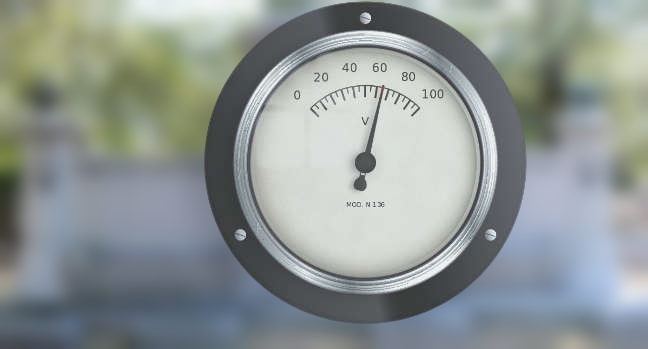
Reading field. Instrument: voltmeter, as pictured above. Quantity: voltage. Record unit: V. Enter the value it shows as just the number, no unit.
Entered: 65
